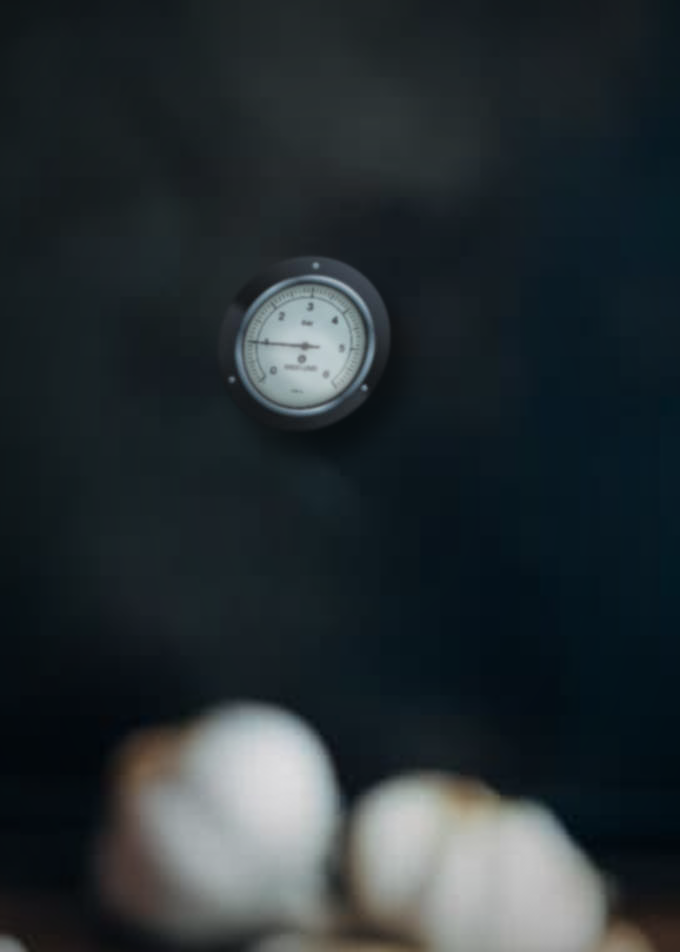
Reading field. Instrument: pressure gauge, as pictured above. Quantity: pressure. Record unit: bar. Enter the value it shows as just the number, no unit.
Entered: 1
